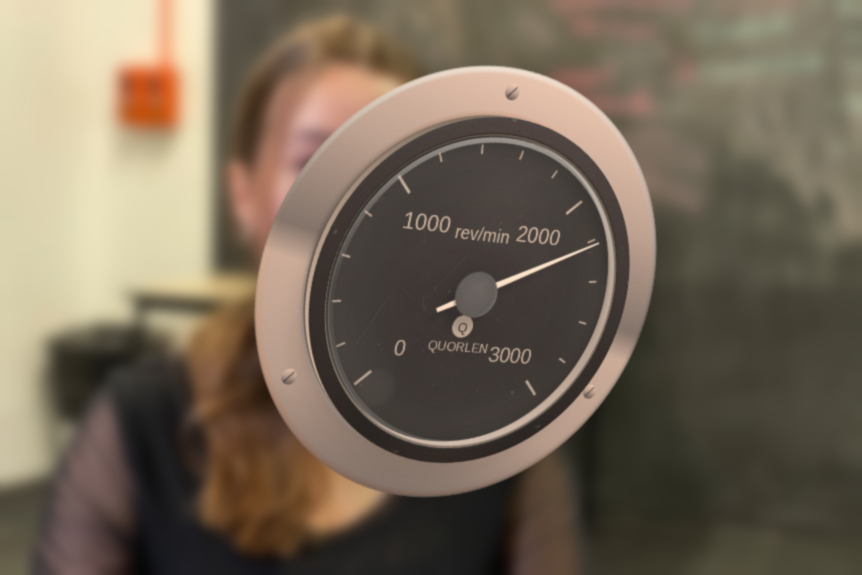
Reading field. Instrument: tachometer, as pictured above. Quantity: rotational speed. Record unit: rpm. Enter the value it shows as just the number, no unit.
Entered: 2200
